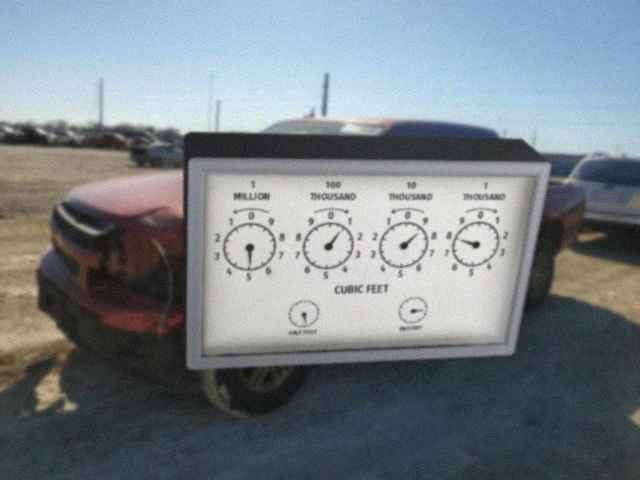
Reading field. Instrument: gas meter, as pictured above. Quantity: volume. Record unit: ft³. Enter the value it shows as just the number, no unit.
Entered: 508800
